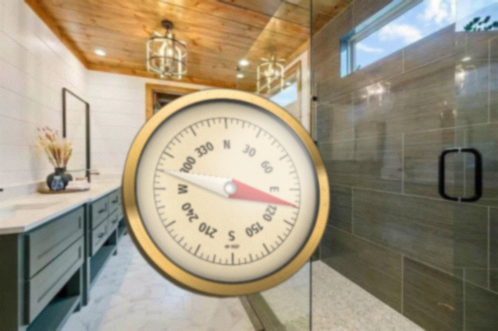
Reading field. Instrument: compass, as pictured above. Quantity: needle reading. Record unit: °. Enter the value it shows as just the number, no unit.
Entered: 105
